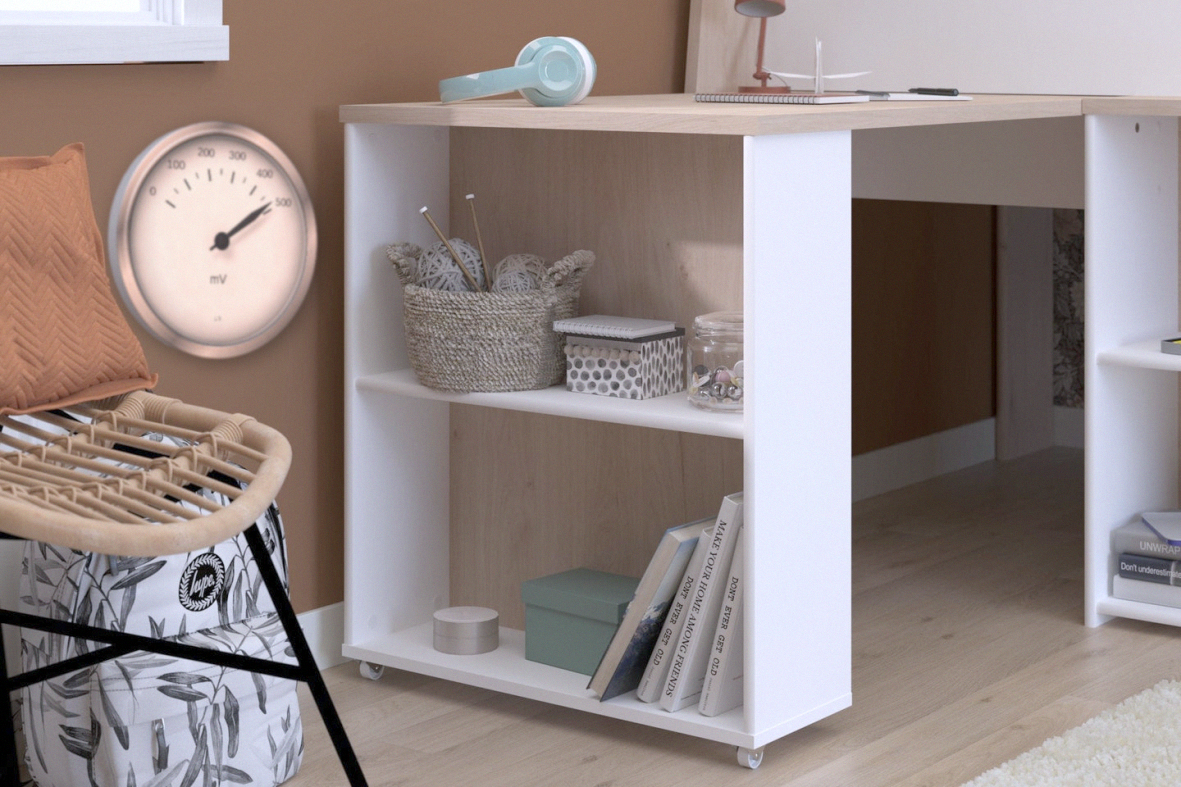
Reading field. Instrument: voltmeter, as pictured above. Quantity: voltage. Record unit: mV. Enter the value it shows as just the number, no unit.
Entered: 475
